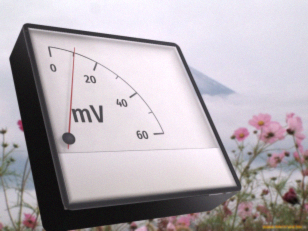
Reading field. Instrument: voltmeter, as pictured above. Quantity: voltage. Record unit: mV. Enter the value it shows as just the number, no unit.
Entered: 10
